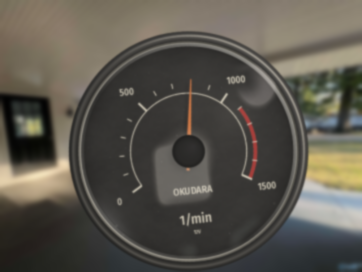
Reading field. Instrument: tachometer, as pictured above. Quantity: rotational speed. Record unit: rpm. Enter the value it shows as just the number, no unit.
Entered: 800
